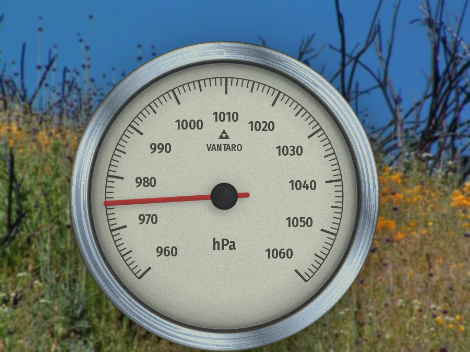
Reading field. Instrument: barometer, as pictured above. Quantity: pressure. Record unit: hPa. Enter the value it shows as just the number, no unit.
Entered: 975
